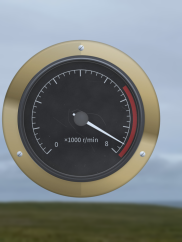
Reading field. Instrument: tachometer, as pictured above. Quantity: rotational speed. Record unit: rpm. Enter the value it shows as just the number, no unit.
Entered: 7600
